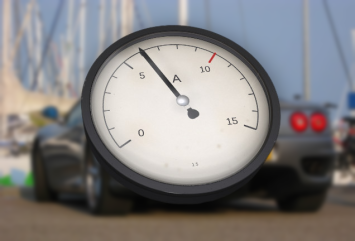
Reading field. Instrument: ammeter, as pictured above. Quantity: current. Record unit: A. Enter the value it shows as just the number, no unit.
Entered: 6
